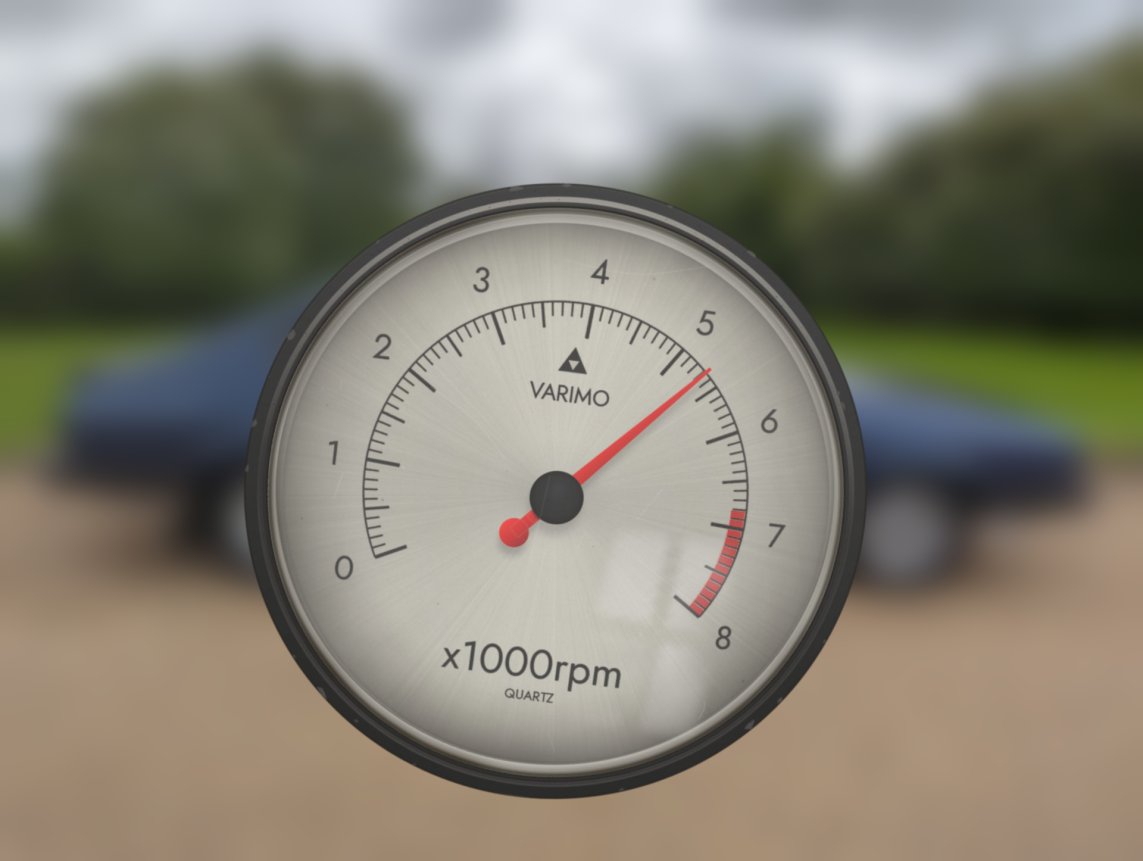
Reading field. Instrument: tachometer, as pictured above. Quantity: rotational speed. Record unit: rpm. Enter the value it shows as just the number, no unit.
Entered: 5300
